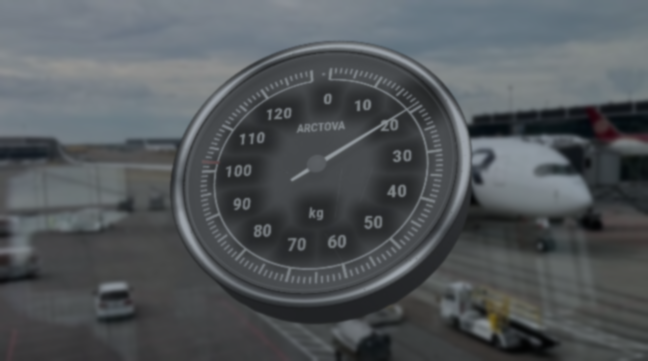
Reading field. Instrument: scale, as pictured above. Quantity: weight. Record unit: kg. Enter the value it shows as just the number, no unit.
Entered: 20
